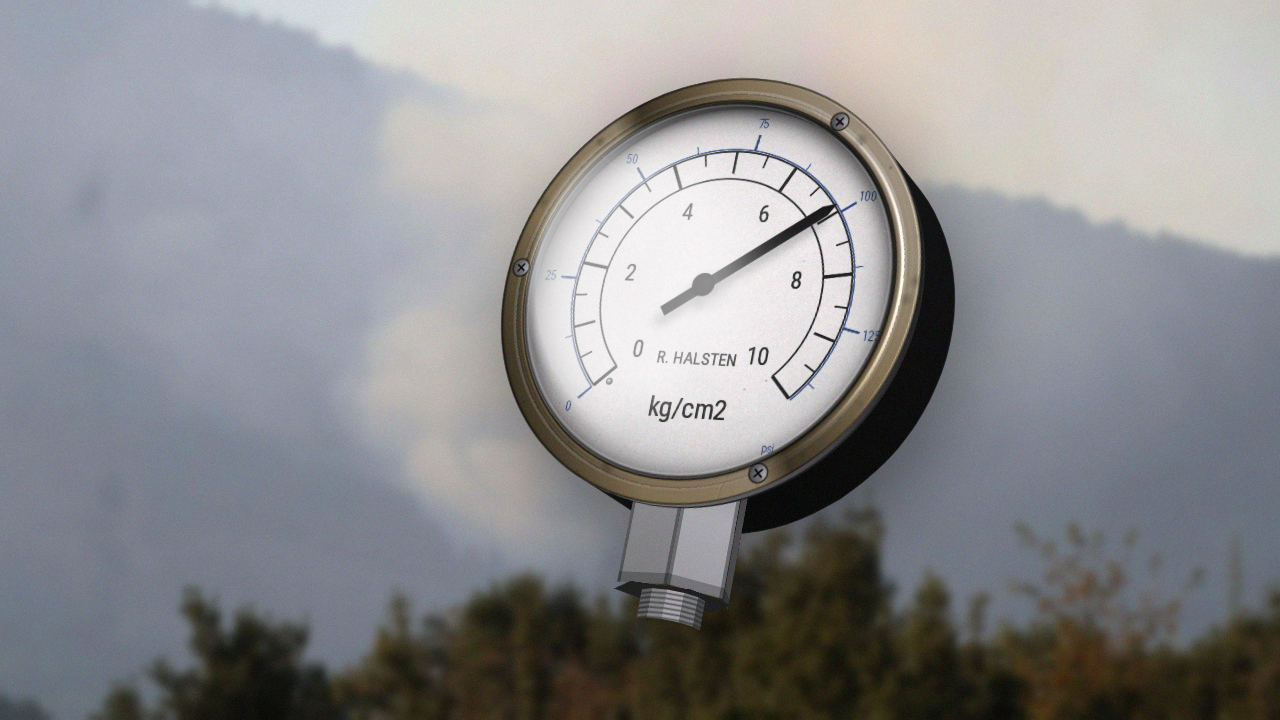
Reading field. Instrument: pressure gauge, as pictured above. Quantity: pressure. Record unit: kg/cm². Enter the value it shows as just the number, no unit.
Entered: 7
